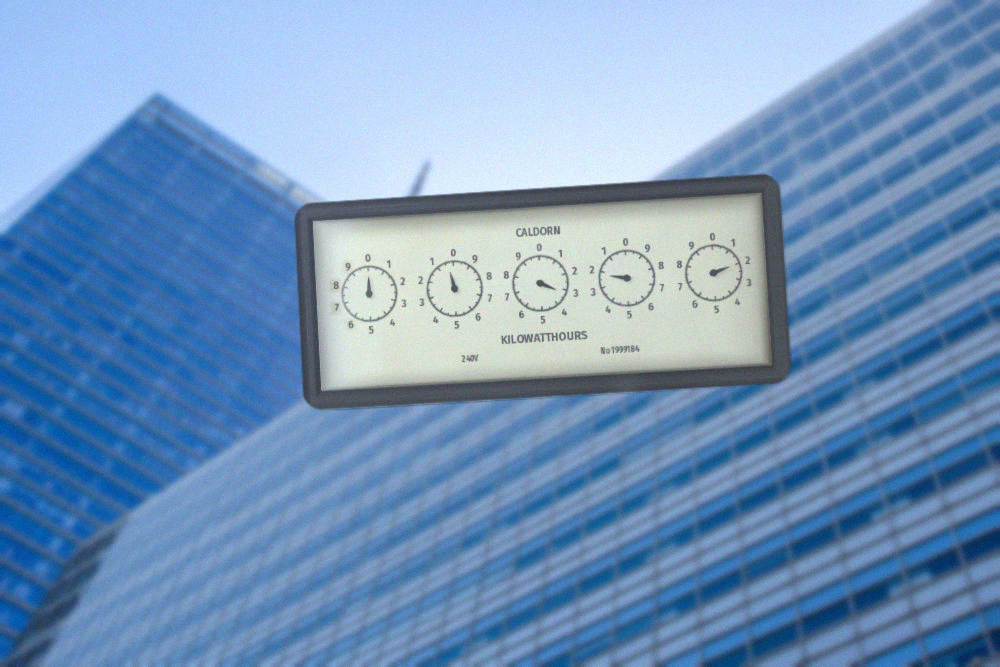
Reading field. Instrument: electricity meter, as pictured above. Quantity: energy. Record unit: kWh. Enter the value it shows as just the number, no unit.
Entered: 322
